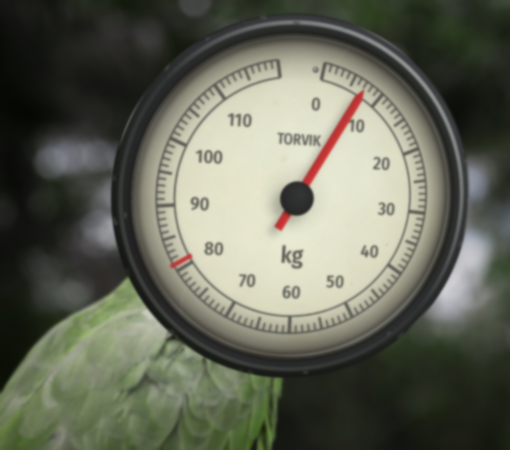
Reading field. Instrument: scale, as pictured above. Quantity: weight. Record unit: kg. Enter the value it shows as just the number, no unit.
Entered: 7
